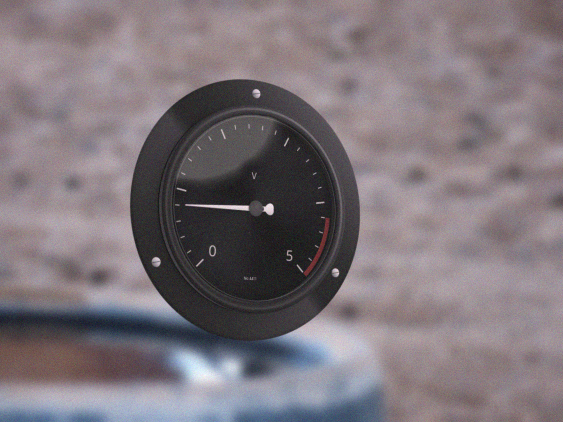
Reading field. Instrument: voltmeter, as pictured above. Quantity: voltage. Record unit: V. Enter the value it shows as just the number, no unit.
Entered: 0.8
